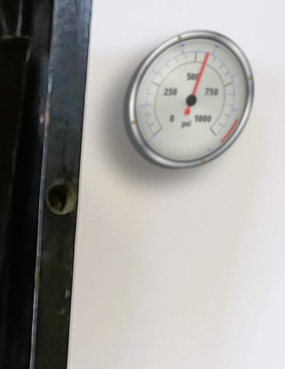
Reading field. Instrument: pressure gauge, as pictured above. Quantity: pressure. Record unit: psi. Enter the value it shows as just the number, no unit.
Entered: 550
